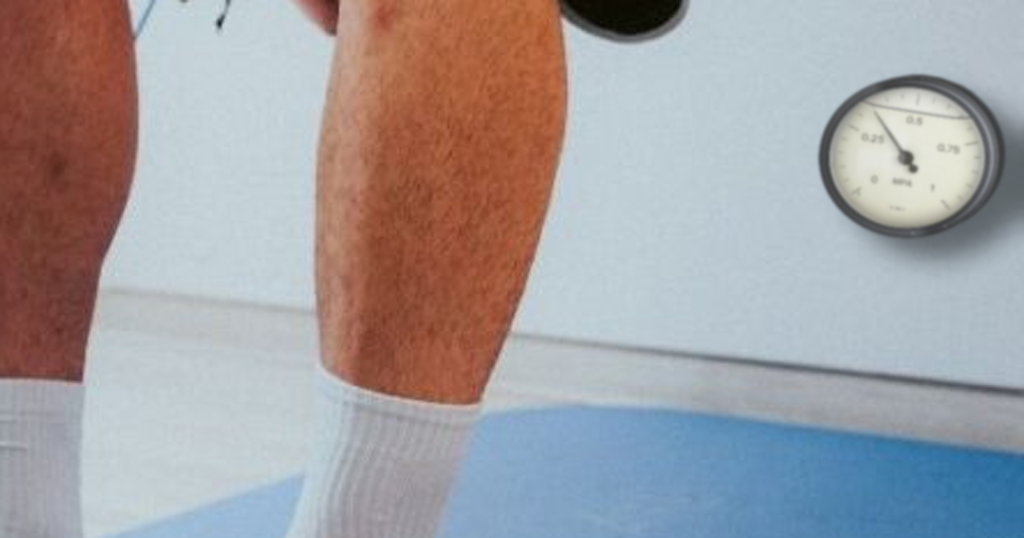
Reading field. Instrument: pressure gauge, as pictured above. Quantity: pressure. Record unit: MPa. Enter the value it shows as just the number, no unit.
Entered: 0.35
